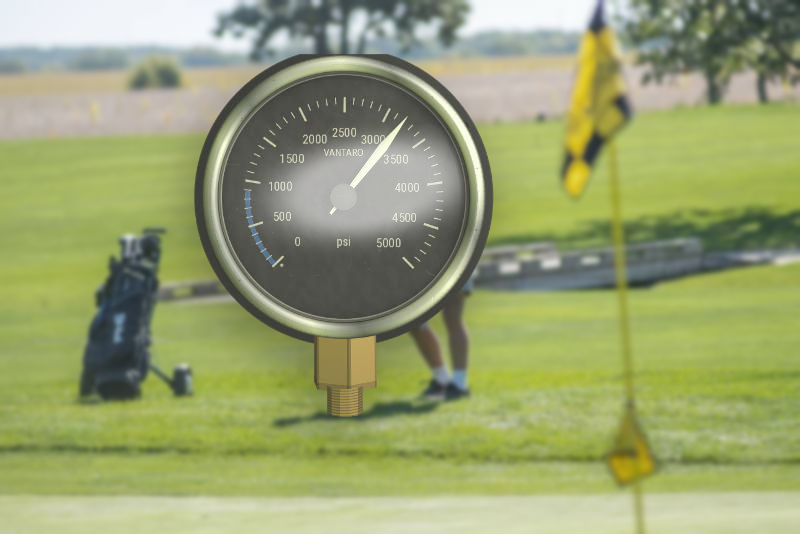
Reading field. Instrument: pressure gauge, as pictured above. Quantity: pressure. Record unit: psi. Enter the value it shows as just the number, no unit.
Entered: 3200
